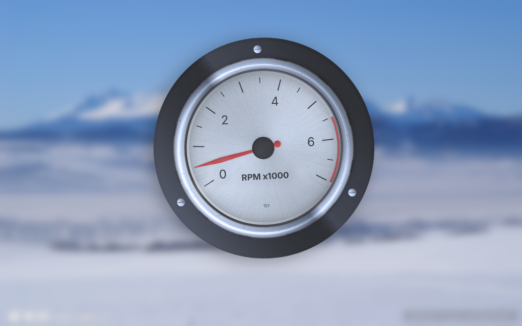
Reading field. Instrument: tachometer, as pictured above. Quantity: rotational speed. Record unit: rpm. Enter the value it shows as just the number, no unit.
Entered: 500
